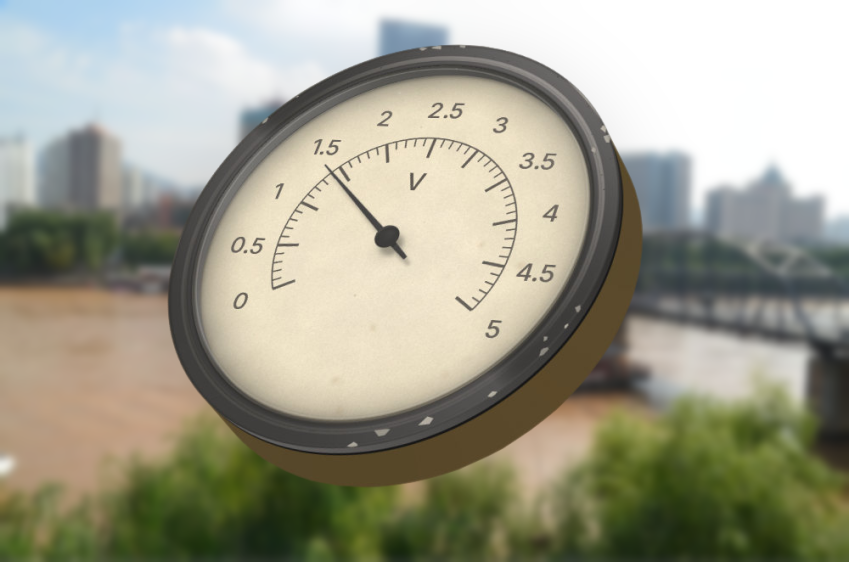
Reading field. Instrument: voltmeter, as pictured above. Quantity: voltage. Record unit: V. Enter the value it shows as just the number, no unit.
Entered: 1.4
